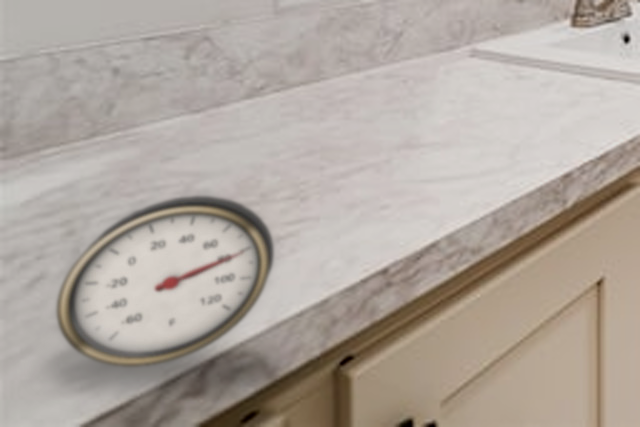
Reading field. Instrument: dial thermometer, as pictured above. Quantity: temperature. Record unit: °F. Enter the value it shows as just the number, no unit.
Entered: 80
